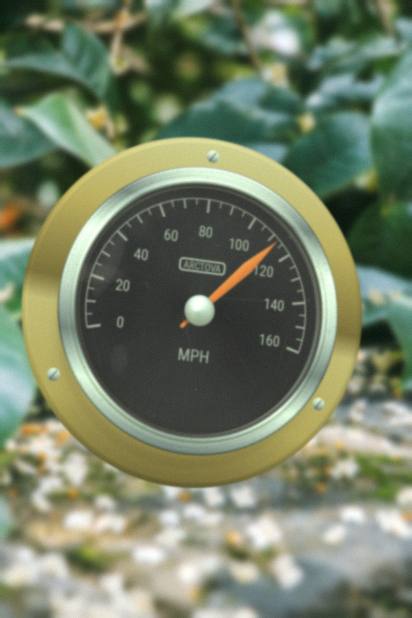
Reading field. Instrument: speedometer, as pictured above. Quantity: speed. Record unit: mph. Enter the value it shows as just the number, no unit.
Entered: 112.5
